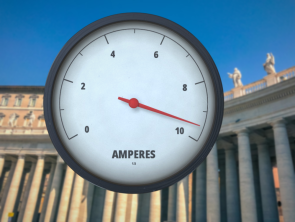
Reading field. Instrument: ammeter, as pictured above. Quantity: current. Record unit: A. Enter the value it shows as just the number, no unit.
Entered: 9.5
